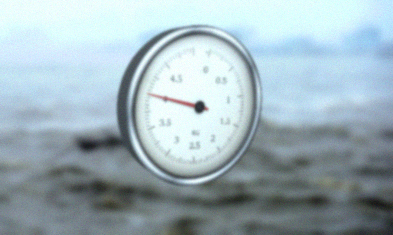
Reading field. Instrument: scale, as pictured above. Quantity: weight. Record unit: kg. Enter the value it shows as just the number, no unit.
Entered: 4
